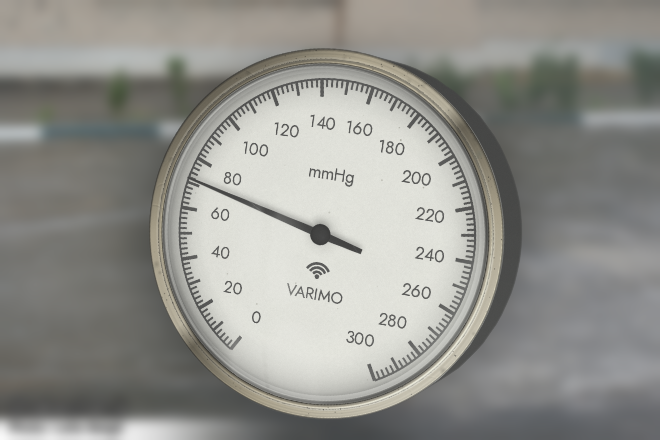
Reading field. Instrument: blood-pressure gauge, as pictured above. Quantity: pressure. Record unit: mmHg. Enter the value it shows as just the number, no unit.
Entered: 72
